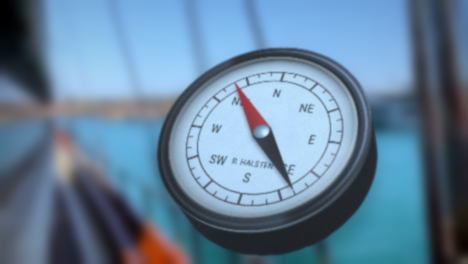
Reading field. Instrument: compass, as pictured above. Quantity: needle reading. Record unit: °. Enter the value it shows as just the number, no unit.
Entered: 320
